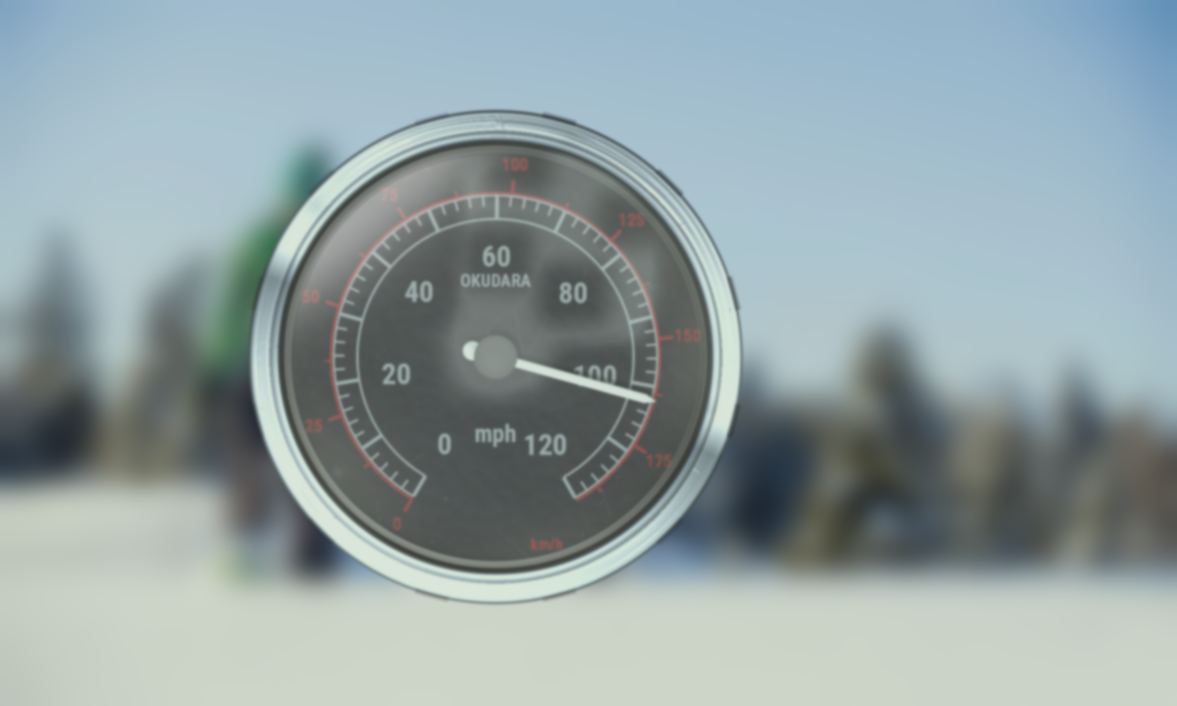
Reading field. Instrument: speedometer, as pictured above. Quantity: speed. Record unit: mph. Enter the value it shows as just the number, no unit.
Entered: 102
